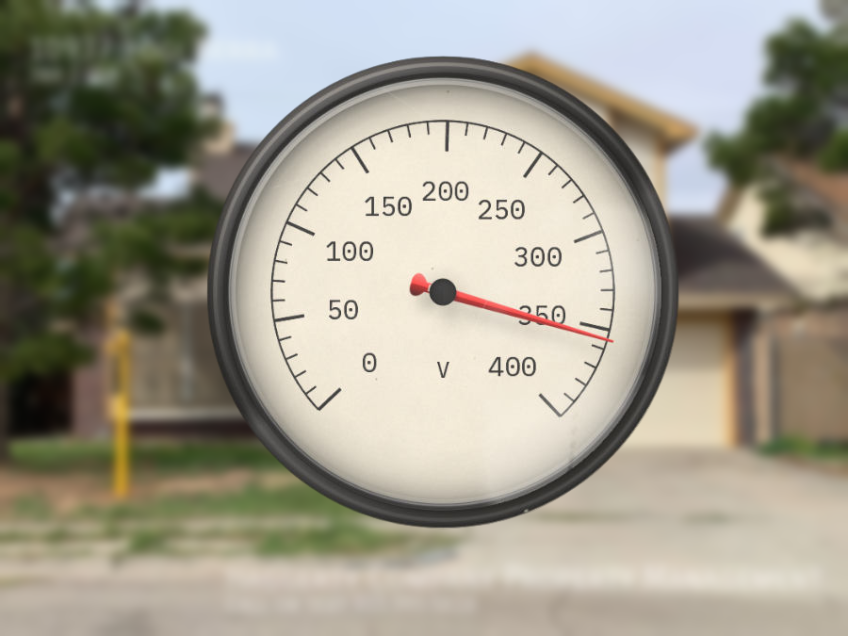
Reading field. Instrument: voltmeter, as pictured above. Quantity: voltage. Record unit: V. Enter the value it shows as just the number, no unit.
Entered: 355
